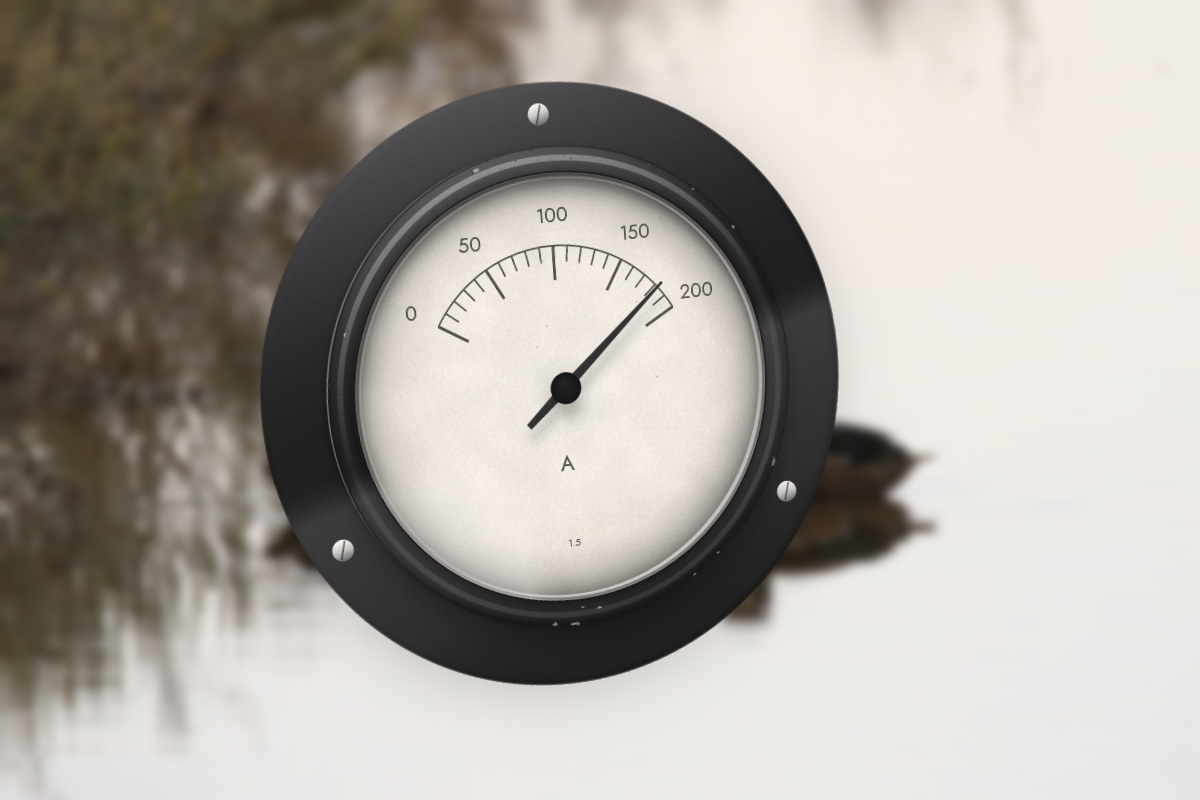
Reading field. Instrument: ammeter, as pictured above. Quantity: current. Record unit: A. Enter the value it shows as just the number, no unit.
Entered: 180
